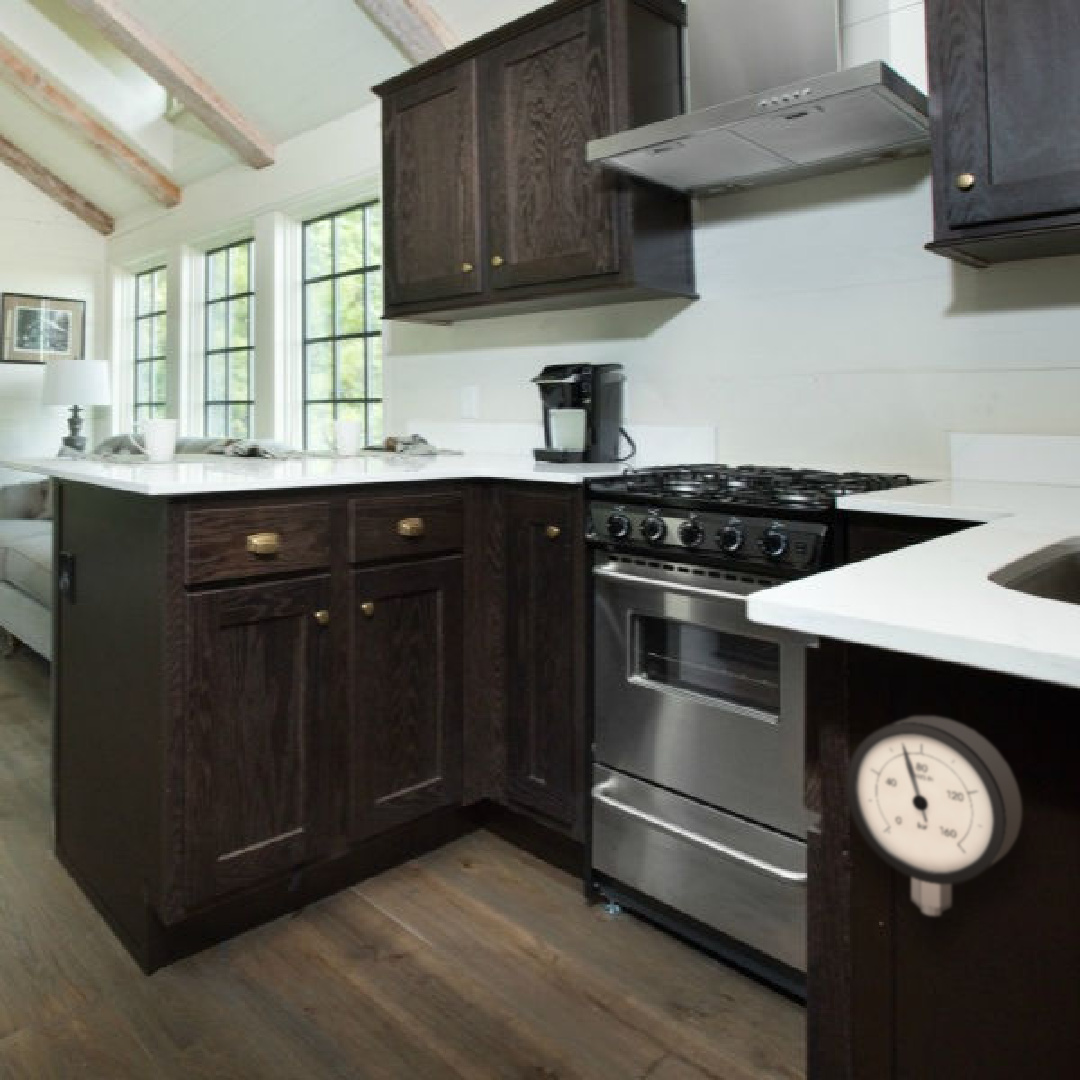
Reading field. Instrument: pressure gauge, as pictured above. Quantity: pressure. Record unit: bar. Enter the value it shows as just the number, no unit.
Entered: 70
